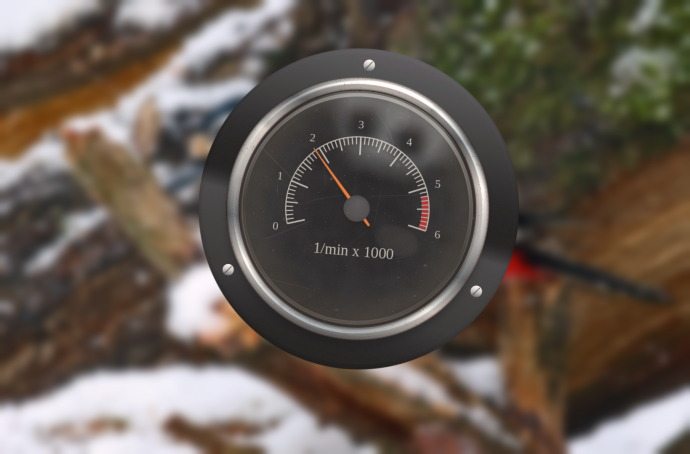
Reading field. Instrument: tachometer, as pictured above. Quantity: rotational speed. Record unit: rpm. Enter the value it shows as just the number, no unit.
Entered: 1900
